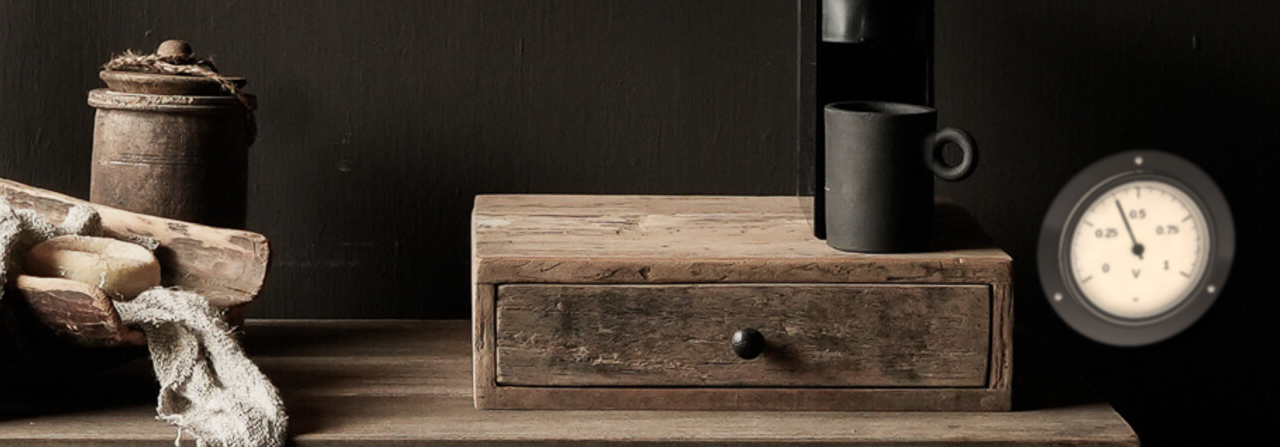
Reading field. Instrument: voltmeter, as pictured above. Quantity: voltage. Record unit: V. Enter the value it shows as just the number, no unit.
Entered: 0.4
